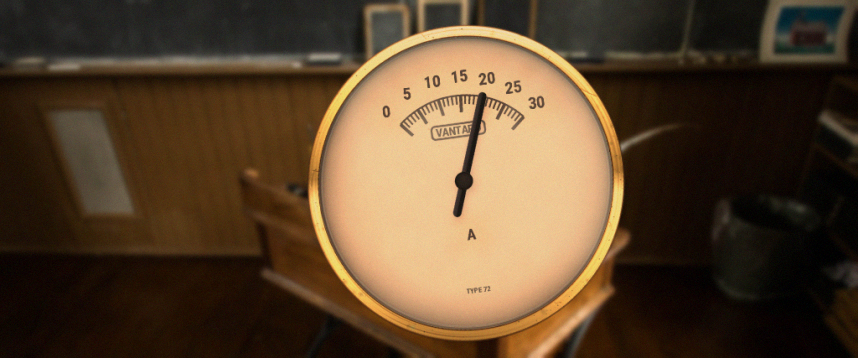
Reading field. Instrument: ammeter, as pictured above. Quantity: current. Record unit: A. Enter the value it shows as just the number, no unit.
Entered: 20
